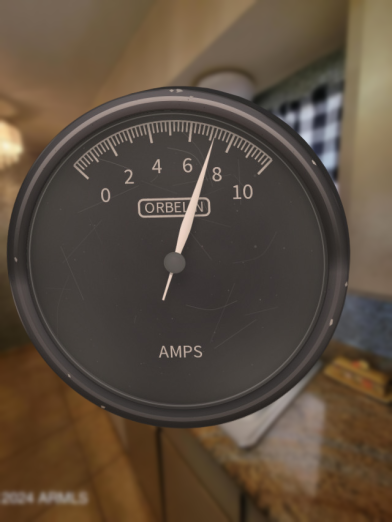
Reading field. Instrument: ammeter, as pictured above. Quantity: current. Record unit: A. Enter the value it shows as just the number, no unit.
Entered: 7.2
